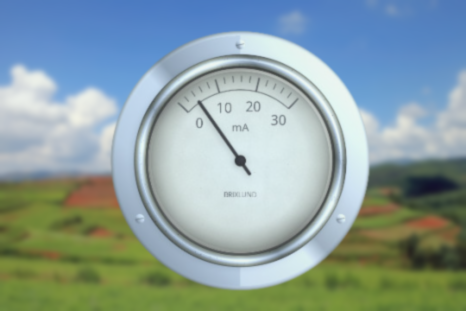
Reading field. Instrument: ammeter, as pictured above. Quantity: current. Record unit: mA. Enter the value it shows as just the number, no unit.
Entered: 4
